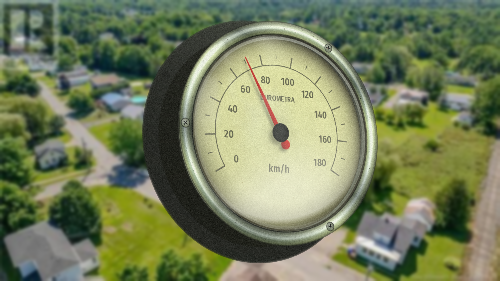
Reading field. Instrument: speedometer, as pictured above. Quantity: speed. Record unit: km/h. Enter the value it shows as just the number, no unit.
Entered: 70
